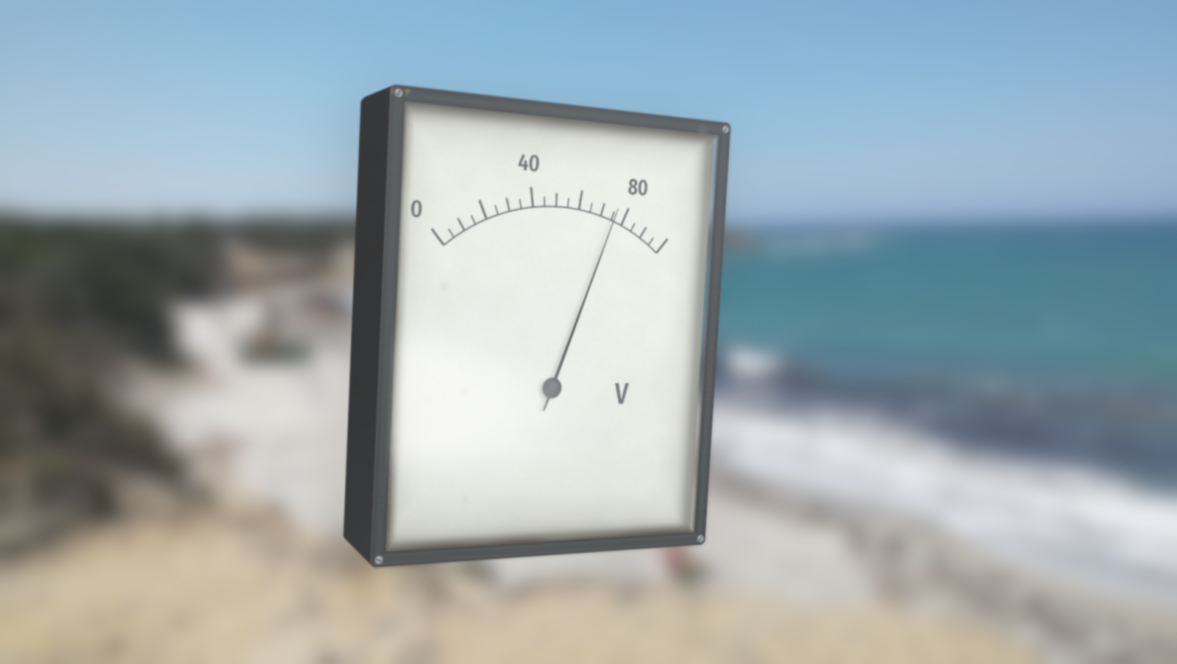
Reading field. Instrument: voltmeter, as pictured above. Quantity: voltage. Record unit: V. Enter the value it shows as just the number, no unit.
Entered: 75
